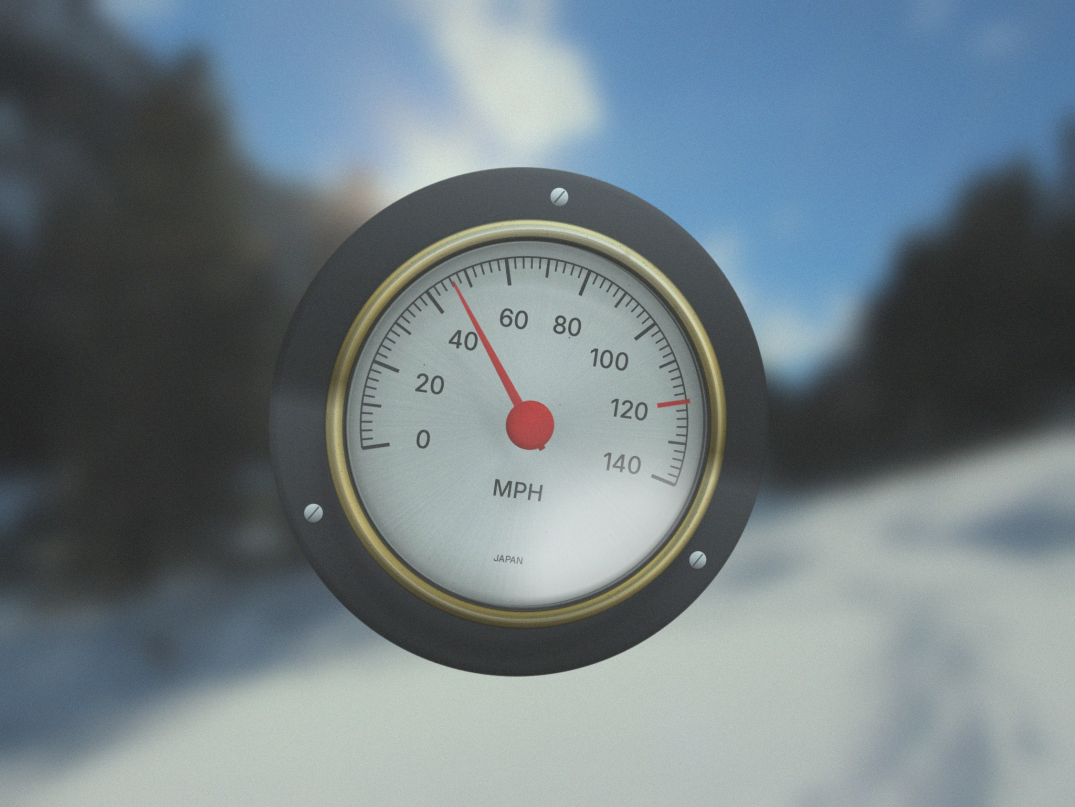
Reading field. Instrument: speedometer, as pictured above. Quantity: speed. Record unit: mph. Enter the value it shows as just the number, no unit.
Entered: 46
